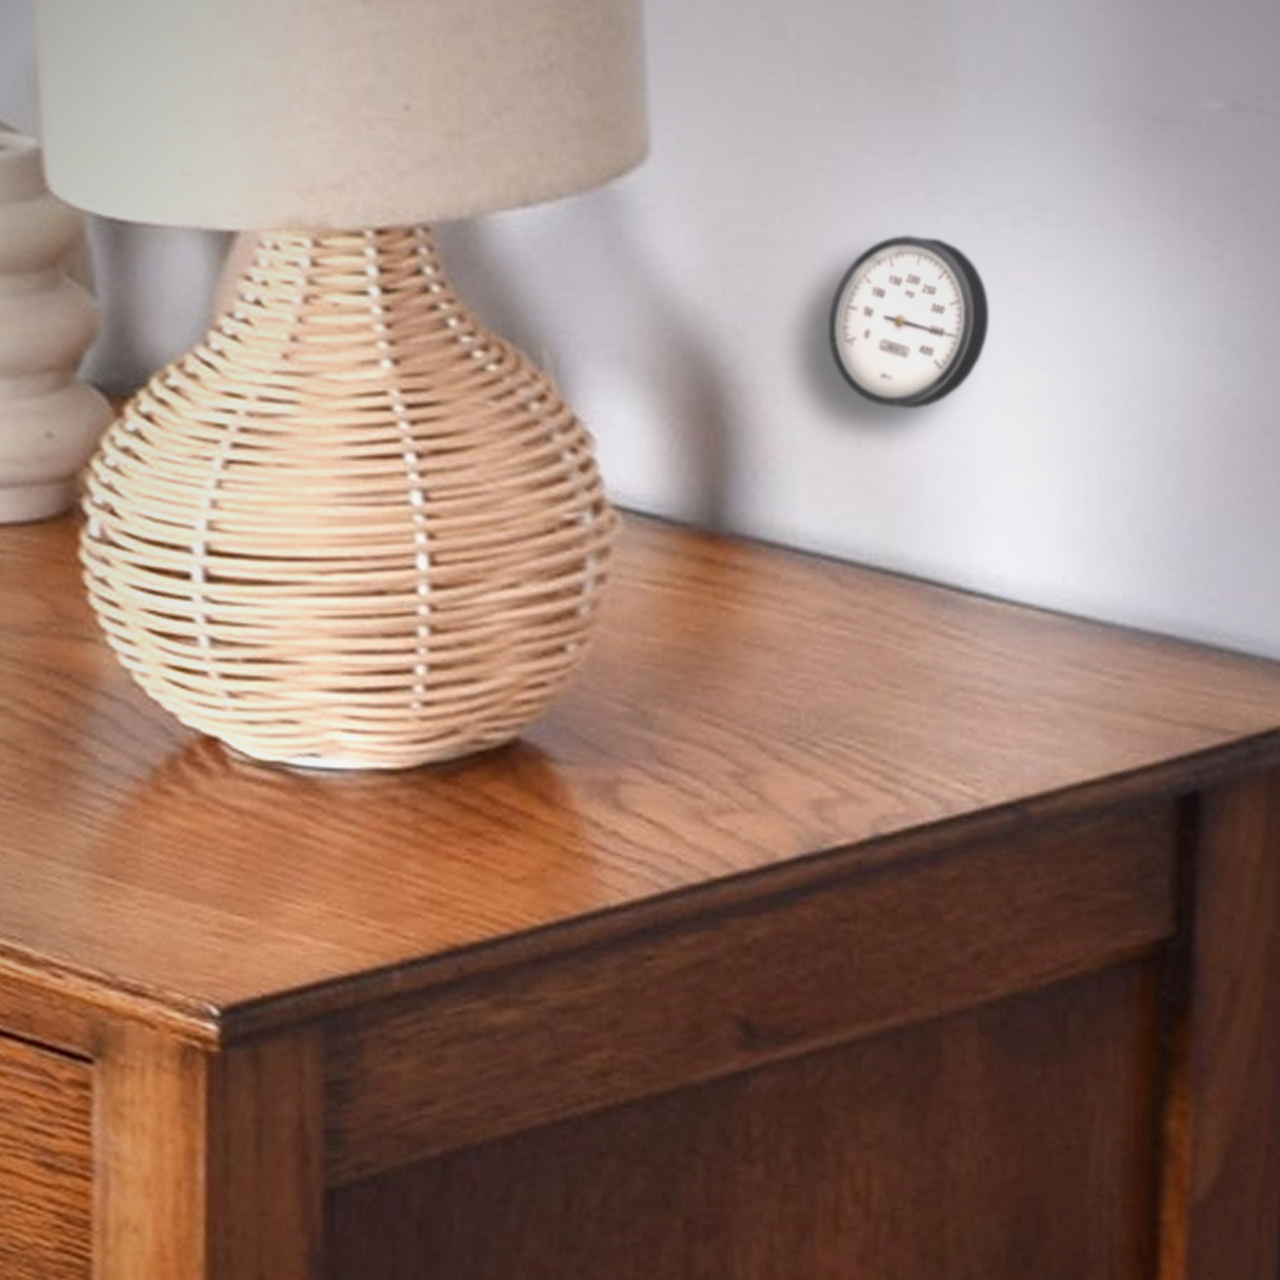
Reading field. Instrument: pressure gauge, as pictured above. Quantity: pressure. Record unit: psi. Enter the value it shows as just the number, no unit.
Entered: 350
